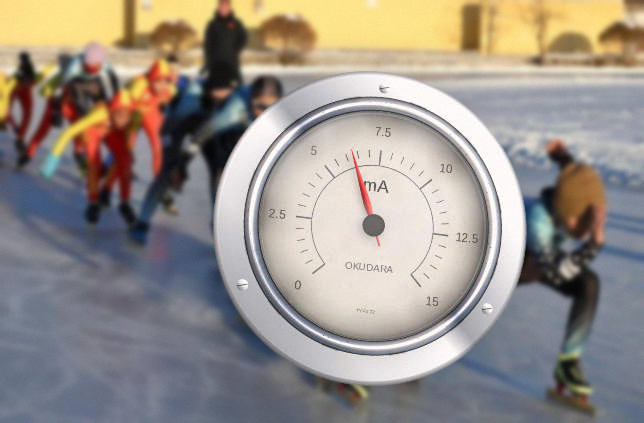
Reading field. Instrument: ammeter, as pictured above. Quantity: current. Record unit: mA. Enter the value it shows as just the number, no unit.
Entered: 6.25
